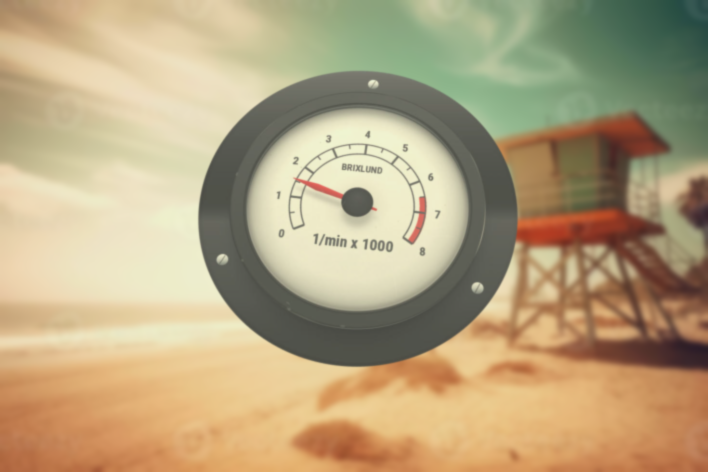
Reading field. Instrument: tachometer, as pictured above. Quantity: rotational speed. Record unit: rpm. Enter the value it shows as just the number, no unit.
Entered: 1500
